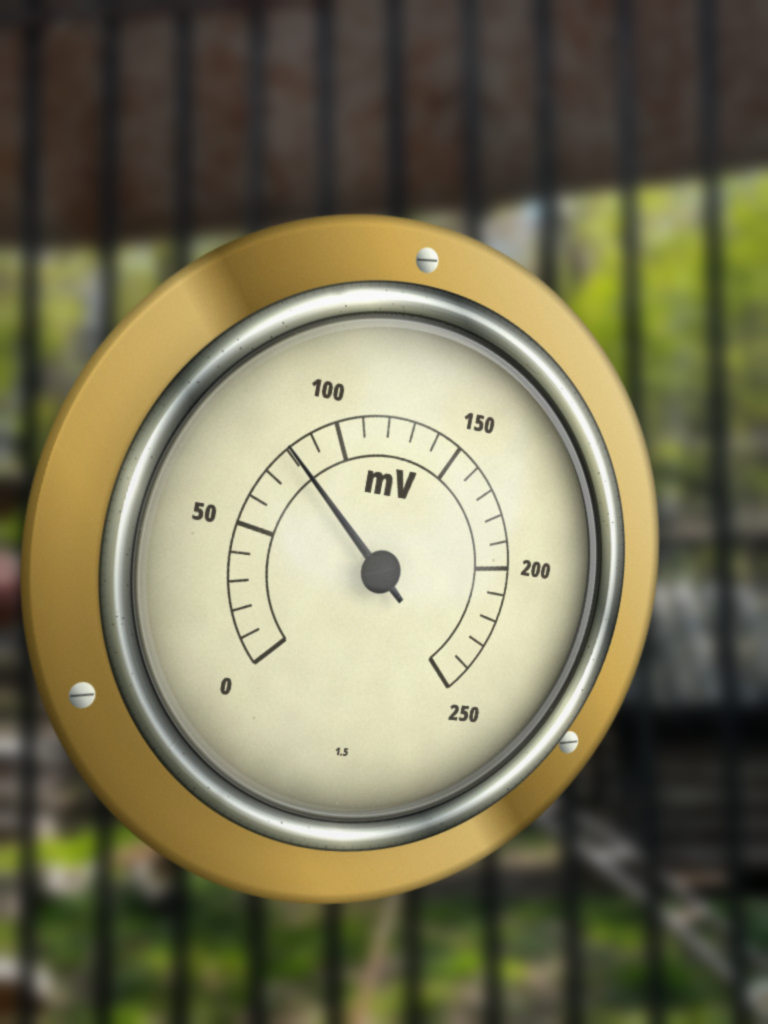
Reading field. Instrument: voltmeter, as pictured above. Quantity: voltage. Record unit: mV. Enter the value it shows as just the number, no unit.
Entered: 80
